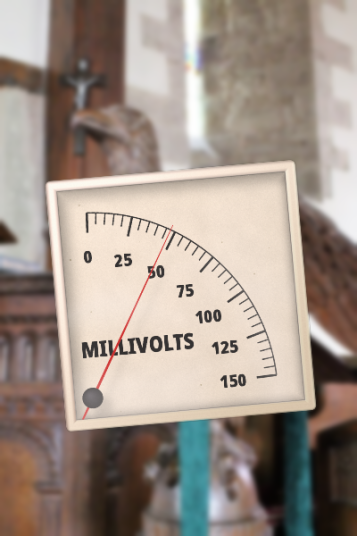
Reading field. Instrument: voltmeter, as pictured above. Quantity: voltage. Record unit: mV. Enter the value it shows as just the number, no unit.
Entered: 47.5
